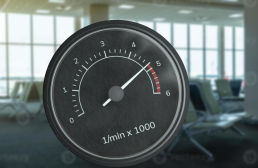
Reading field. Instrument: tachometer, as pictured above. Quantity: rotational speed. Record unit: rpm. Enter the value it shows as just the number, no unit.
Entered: 4800
